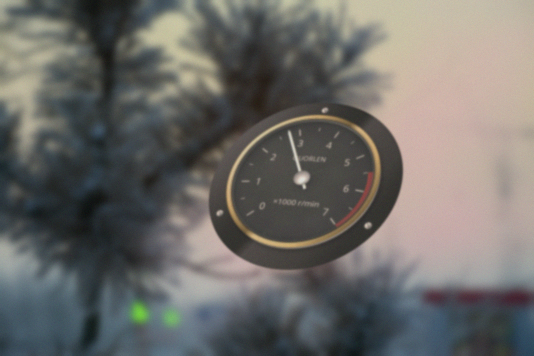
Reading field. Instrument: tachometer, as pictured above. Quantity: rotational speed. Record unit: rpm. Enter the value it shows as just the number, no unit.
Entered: 2750
